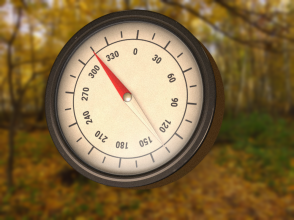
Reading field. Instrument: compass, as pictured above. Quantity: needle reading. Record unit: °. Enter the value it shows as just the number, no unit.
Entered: 315
